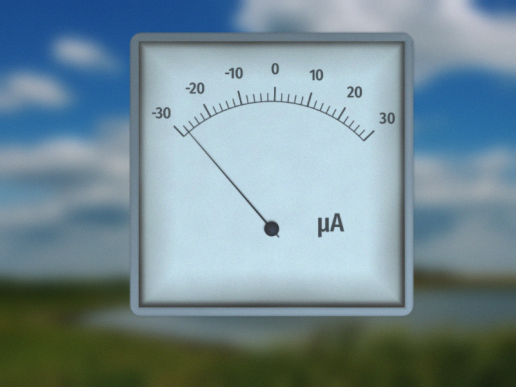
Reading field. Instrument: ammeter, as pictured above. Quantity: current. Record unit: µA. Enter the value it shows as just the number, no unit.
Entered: -28
